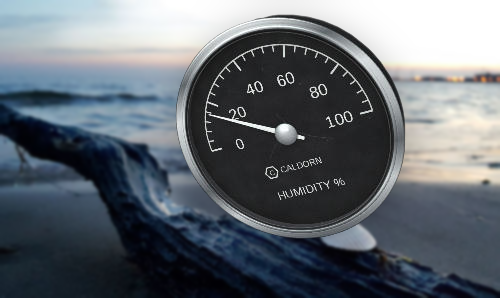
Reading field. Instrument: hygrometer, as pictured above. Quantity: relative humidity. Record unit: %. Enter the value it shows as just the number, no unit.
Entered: 16
